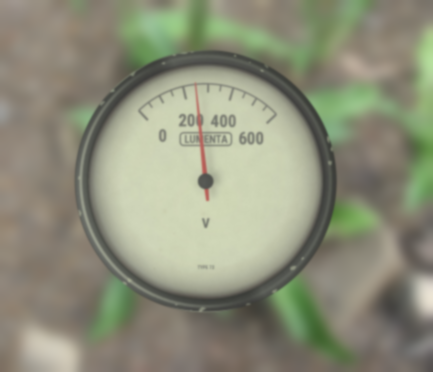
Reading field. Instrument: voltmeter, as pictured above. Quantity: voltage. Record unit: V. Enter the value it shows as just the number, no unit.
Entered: 250
